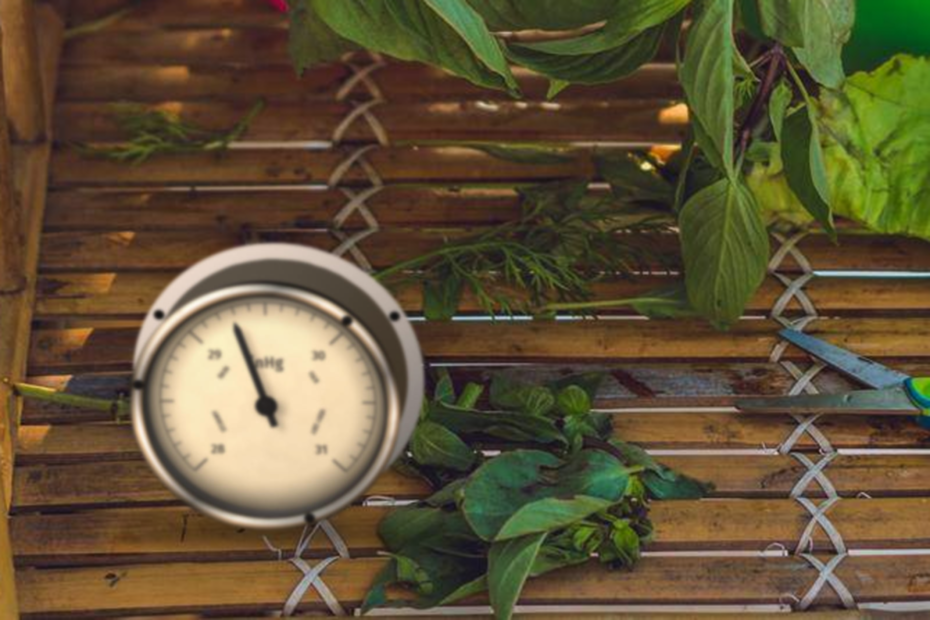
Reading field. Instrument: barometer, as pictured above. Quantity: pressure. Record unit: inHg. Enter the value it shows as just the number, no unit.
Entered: 29.3
